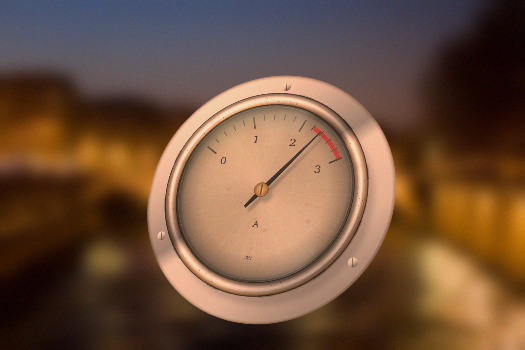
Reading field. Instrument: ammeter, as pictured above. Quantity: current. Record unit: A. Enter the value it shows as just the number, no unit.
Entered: 2.4
